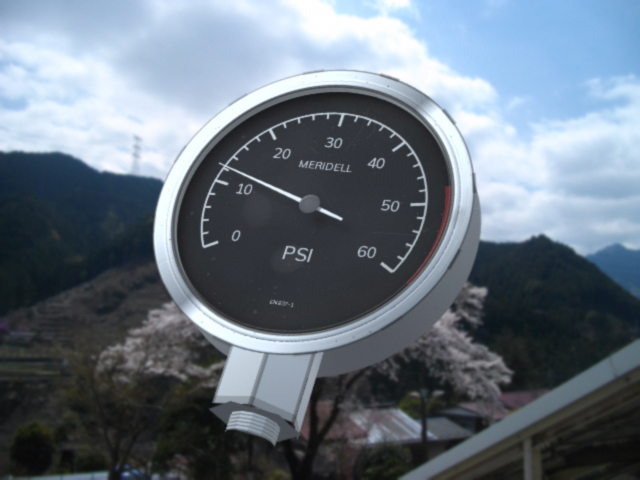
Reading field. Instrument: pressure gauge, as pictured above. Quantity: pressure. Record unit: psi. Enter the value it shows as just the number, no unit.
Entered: 12
